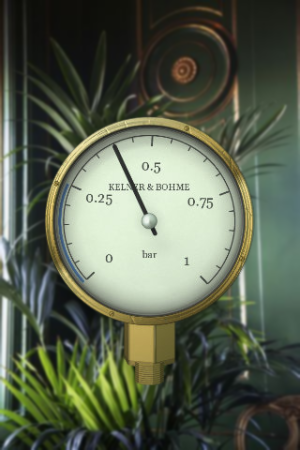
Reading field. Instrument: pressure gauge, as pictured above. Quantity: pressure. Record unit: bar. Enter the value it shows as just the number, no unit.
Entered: 0.4
